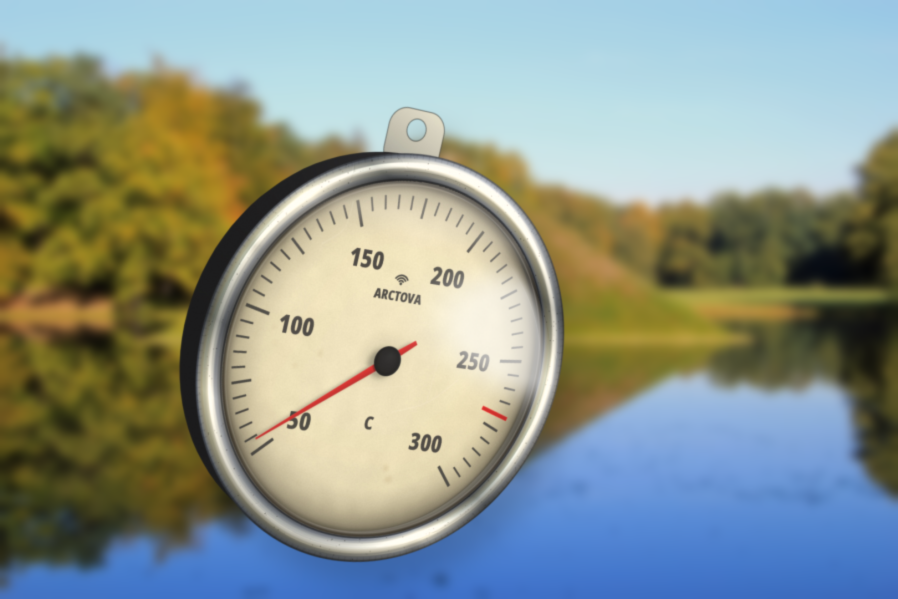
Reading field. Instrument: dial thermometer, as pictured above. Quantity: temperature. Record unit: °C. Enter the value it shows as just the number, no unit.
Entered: 55
